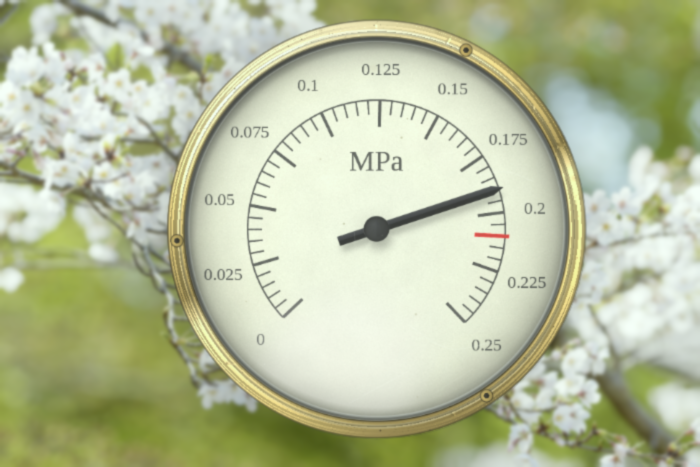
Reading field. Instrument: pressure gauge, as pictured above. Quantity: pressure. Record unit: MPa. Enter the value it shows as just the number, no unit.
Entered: 0.19
